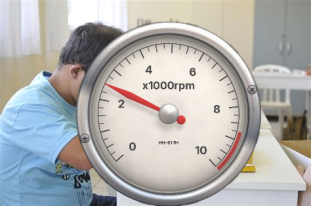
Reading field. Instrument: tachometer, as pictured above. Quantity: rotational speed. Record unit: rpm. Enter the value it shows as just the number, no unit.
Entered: 2500
